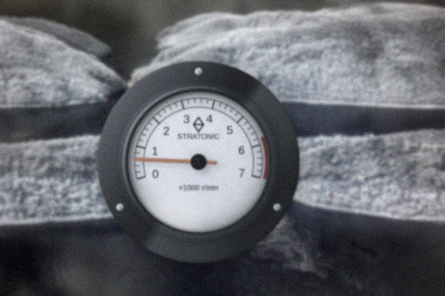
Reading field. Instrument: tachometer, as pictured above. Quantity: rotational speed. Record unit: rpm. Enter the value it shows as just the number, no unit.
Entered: 600
